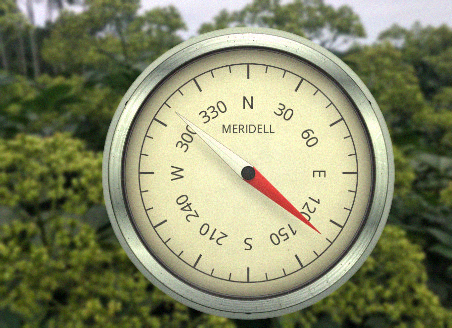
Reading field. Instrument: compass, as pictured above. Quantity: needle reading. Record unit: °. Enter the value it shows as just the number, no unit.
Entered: 130
